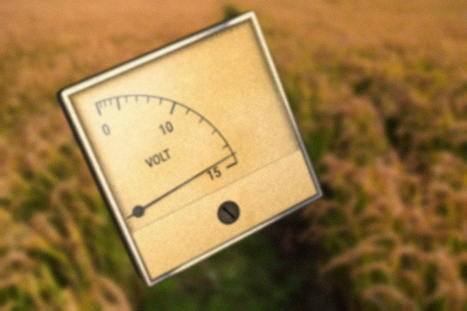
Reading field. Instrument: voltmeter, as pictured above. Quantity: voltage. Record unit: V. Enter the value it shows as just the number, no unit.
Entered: 14.5
